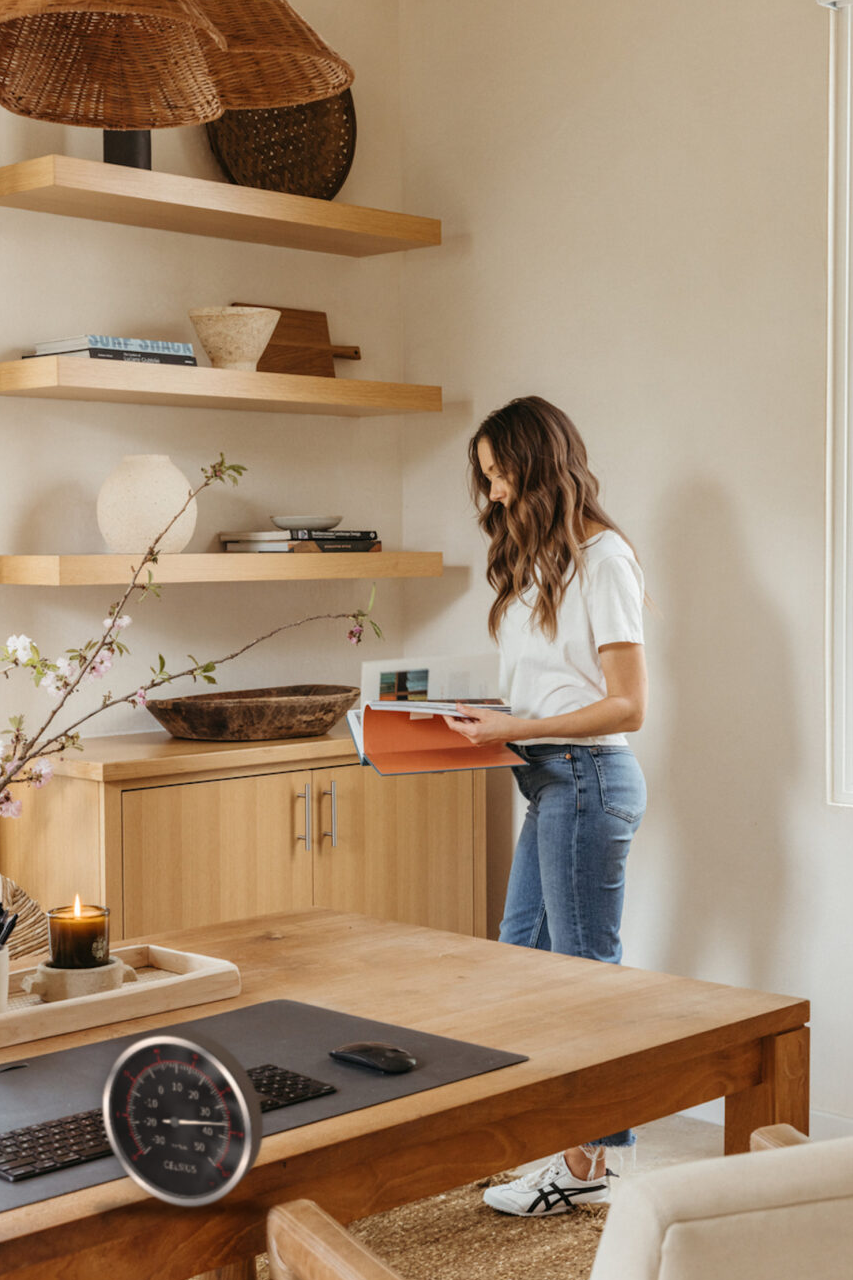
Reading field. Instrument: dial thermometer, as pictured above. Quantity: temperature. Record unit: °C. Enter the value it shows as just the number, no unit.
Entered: 35
